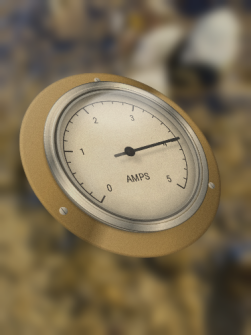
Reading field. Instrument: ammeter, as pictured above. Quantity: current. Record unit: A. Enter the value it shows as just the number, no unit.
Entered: 4
